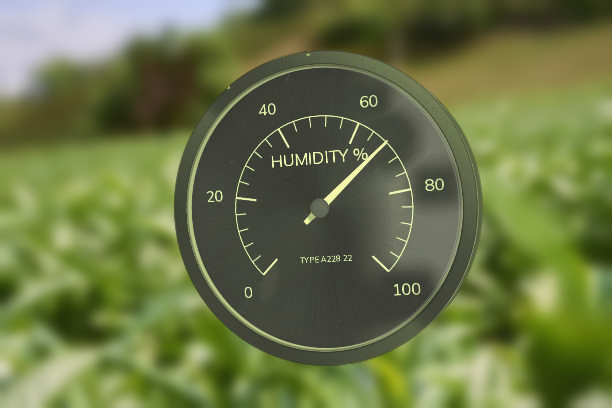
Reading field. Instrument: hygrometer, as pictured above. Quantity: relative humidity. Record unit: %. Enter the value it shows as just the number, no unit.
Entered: 68
